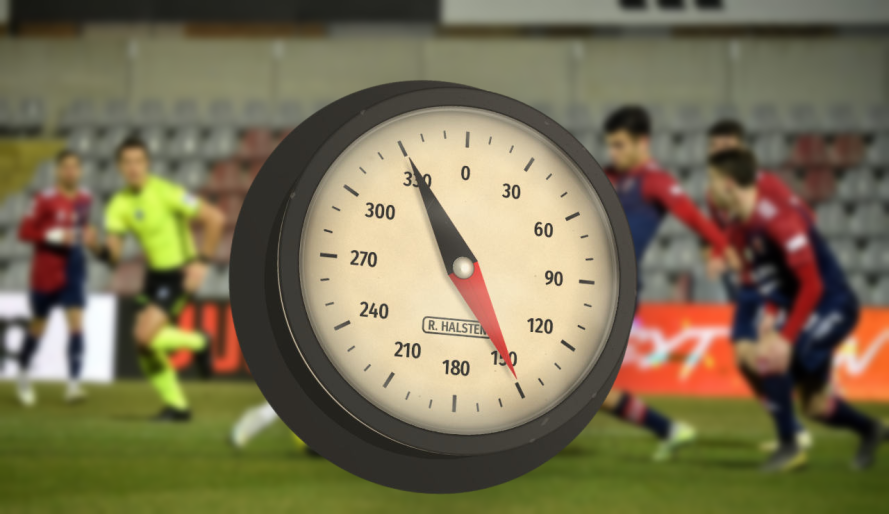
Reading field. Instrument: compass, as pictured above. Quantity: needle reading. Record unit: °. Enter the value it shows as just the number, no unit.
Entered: 150
